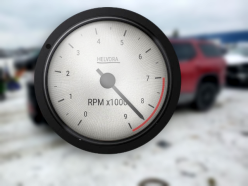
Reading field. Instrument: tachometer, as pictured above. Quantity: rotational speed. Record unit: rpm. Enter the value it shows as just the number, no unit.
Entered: 8500
